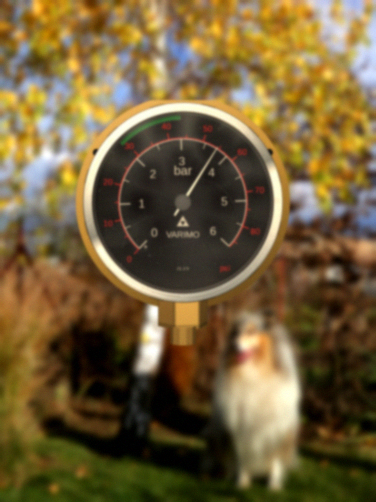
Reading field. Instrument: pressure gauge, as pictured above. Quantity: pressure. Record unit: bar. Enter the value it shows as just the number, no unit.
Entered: 3.75
